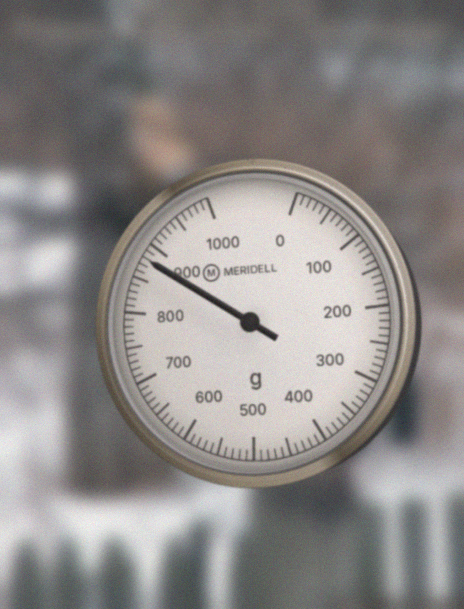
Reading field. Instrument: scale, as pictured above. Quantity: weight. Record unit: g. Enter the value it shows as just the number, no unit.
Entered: 880
